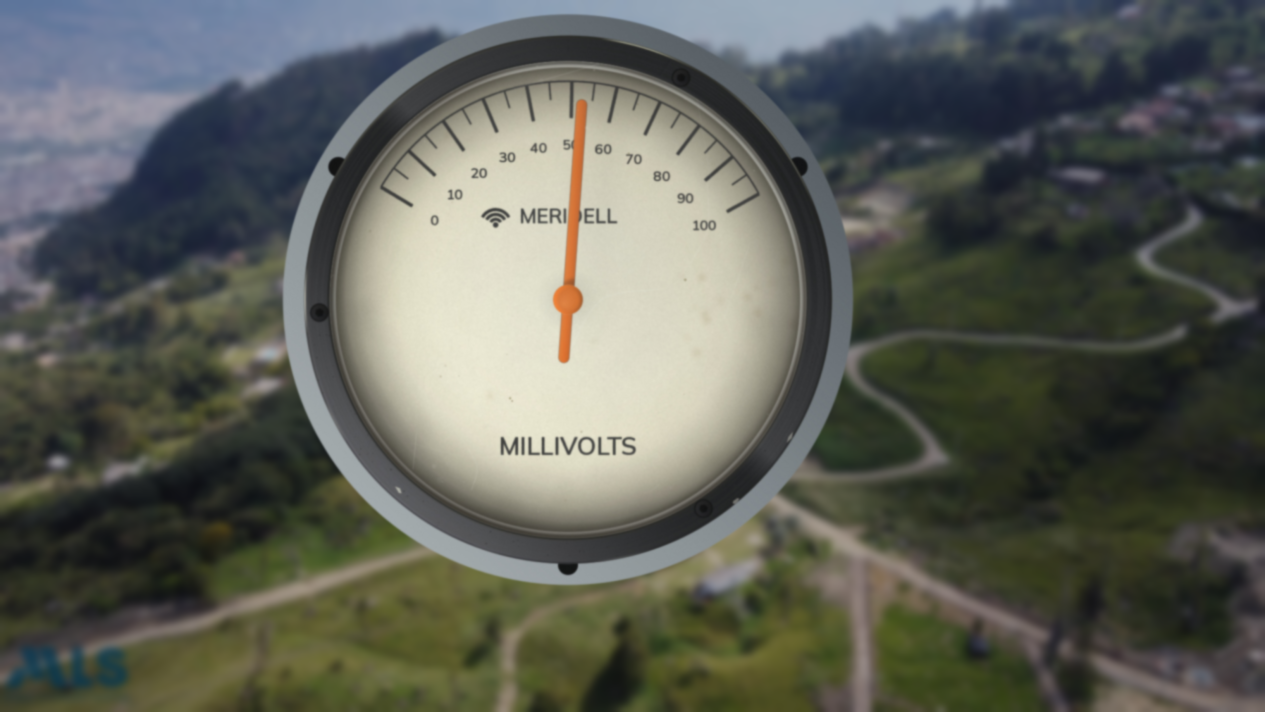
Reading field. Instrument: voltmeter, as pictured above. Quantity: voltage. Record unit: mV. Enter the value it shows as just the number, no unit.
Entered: 52.5
